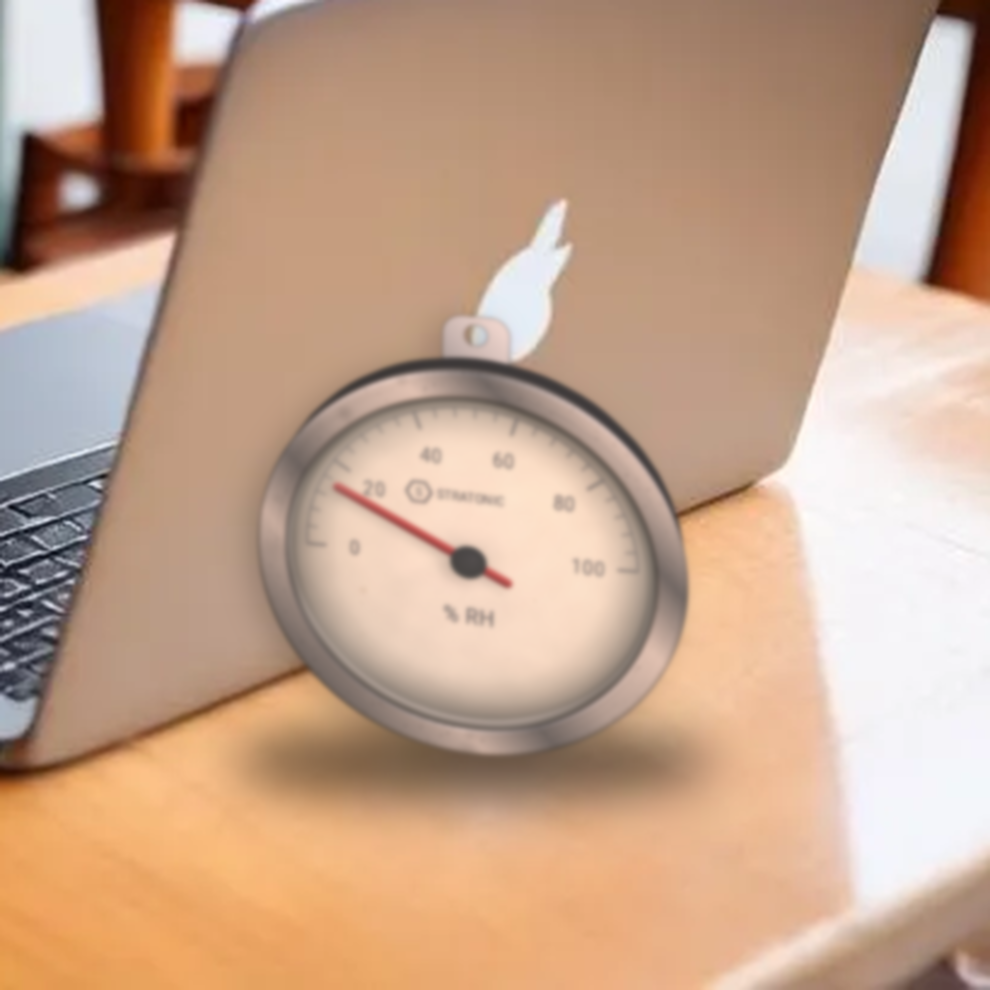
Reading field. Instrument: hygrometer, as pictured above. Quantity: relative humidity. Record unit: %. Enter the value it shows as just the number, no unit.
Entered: 16
